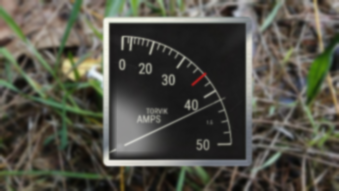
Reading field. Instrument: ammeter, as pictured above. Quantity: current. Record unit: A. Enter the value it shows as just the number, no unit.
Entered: 42
